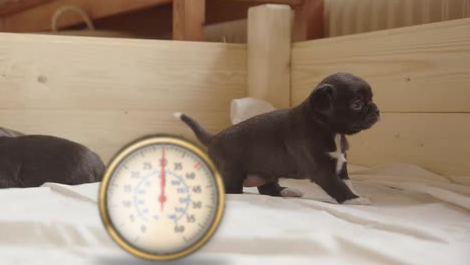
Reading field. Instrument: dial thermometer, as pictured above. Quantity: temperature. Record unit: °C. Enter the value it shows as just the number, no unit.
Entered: 30
